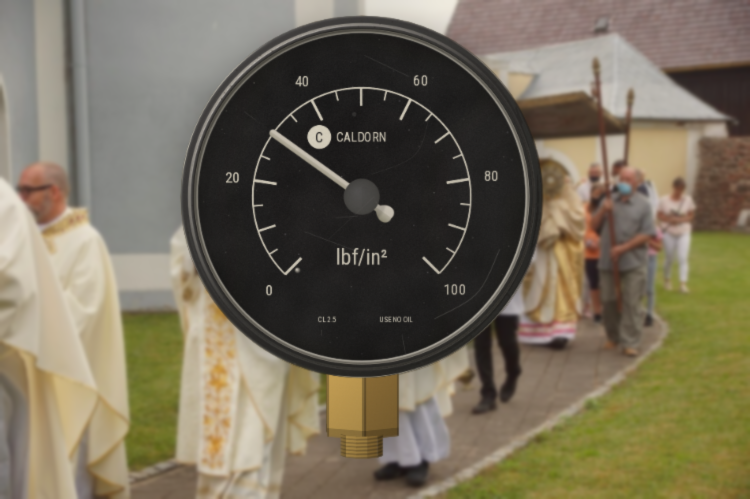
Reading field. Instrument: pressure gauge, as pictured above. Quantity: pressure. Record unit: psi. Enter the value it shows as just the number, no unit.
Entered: 30
